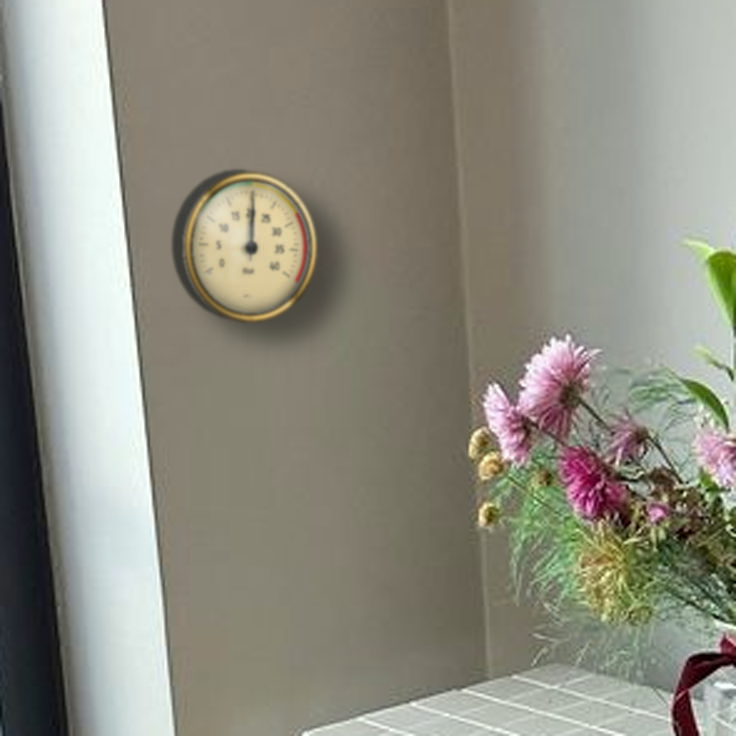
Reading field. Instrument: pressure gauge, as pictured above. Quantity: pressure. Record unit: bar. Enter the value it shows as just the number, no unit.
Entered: 20
